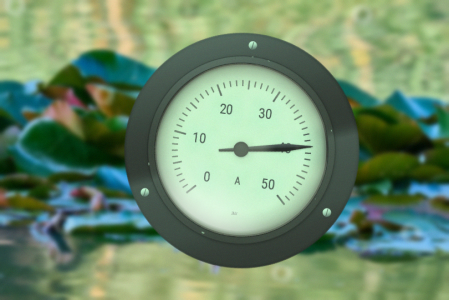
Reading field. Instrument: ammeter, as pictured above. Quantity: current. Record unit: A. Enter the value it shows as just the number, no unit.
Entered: 40
